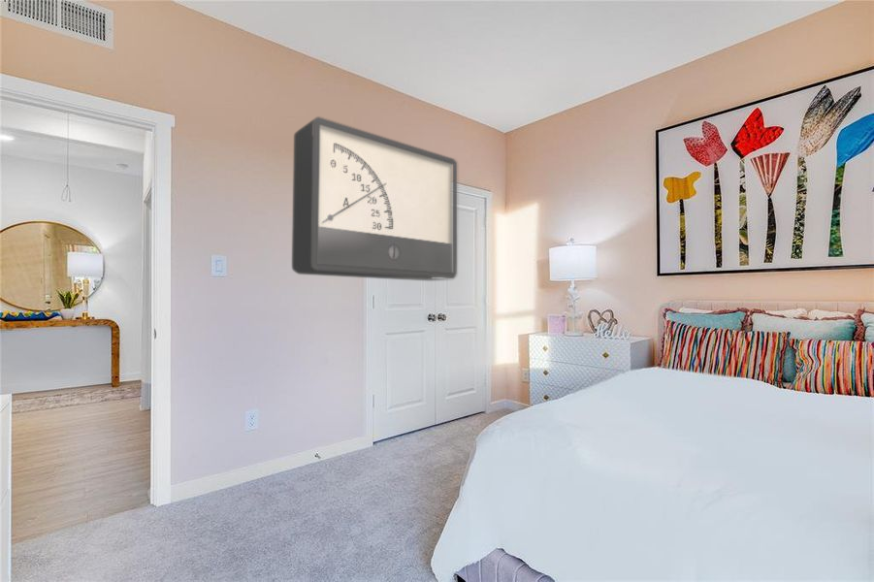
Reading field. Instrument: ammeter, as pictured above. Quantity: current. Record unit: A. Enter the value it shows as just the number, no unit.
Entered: 17.5
